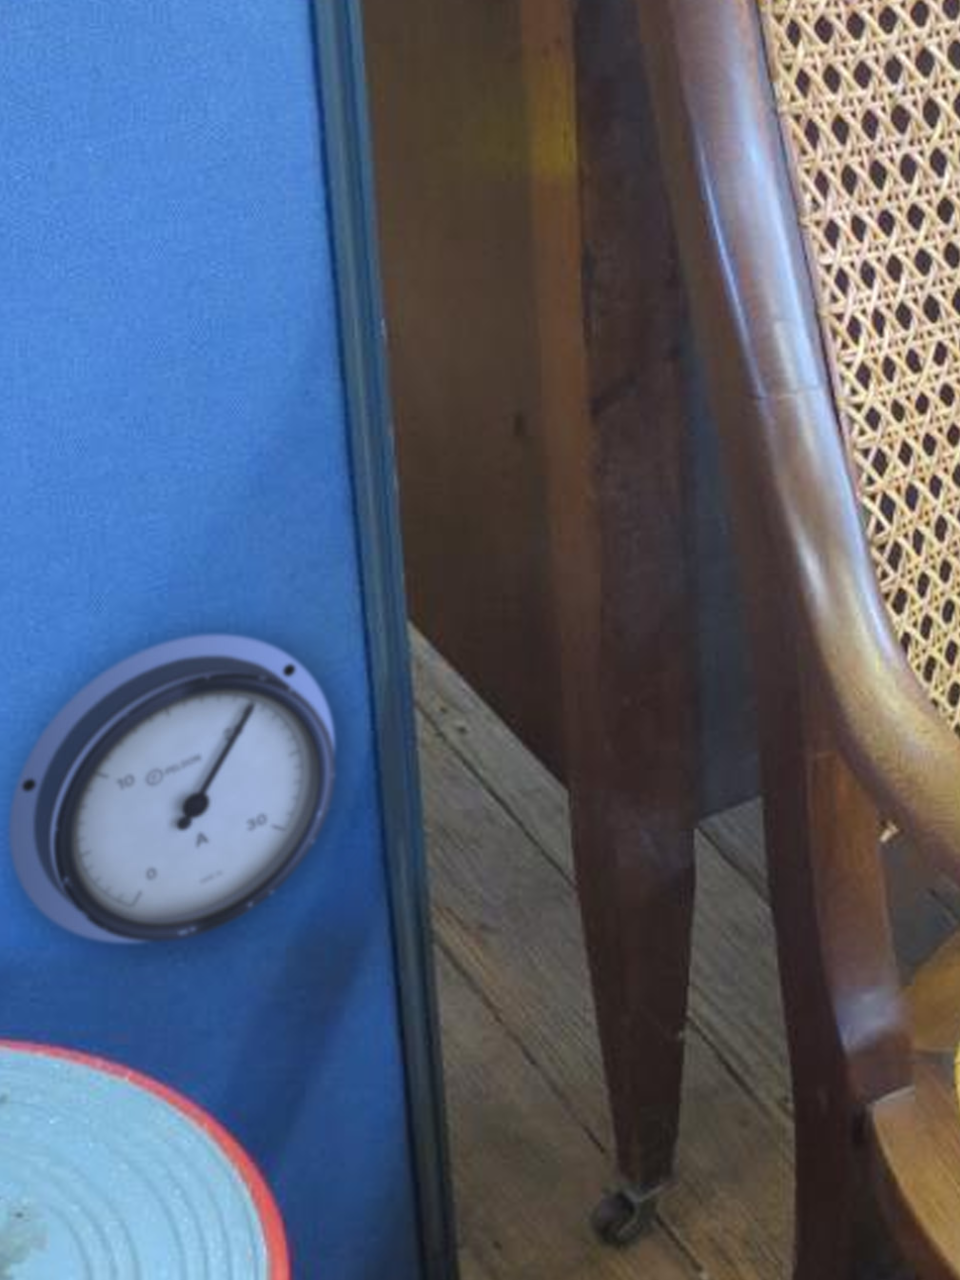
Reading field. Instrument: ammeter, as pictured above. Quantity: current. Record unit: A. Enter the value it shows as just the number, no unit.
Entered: 20
